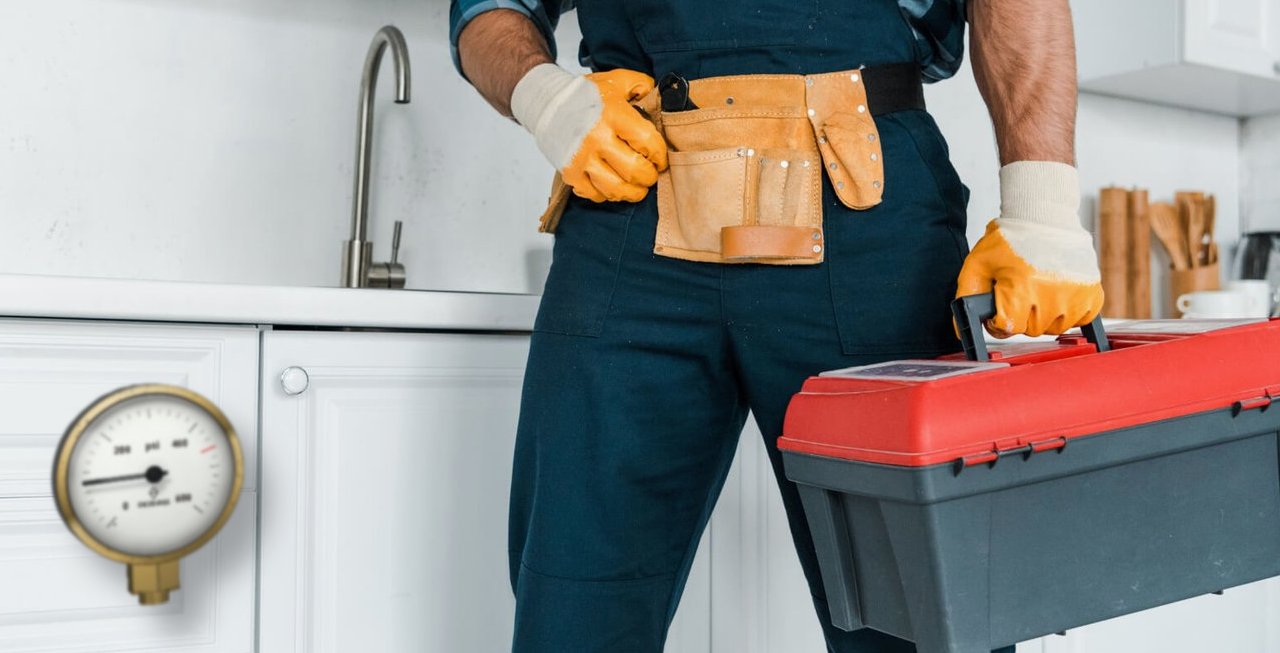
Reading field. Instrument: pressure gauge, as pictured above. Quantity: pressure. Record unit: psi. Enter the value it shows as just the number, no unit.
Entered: 100
